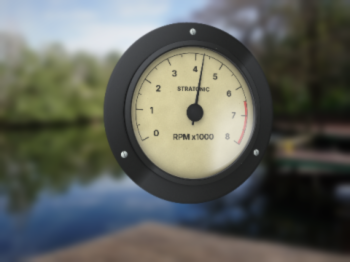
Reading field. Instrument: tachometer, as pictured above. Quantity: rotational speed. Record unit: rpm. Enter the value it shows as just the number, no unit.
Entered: 4250
